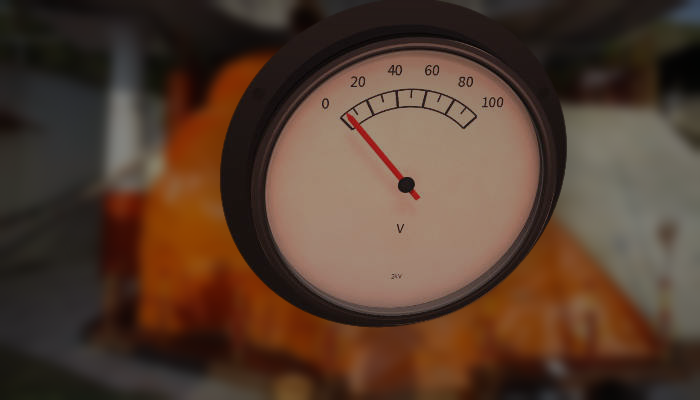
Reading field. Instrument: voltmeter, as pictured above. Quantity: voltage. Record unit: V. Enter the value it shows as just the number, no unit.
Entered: 5
